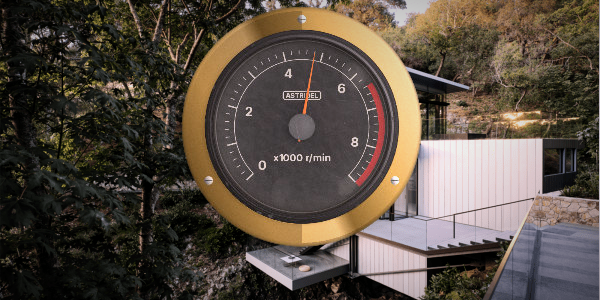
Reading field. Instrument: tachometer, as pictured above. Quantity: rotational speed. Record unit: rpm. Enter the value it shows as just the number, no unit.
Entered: 4800
